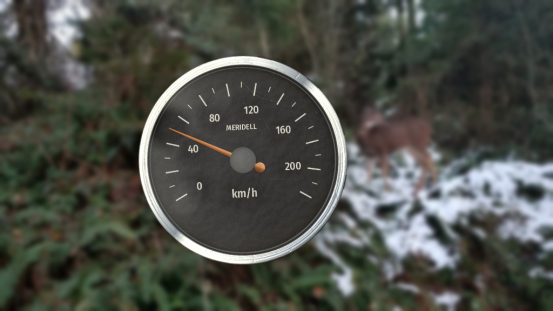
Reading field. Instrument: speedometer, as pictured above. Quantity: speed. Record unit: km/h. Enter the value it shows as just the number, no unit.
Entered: 50
